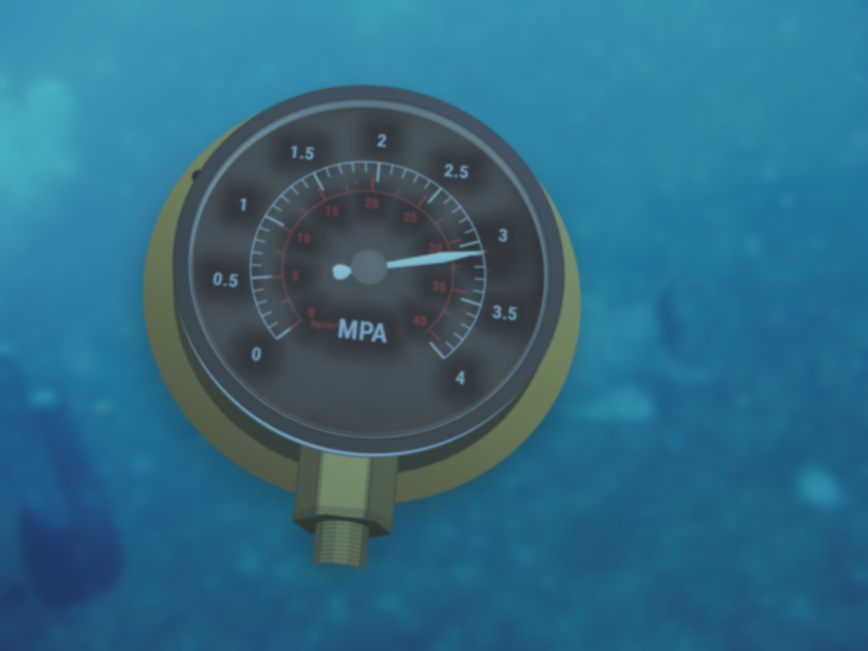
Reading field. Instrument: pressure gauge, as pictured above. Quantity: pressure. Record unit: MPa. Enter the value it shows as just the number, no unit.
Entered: 3.1
